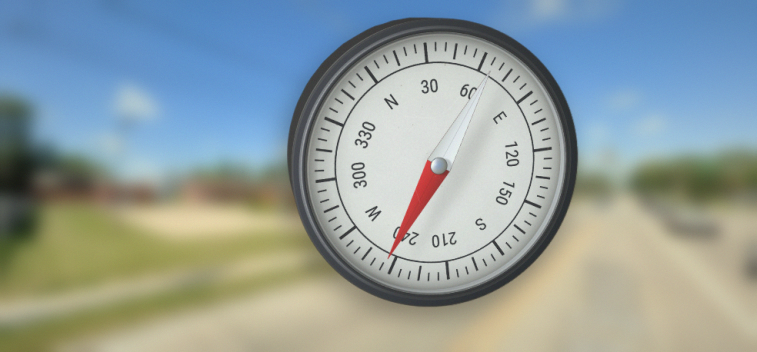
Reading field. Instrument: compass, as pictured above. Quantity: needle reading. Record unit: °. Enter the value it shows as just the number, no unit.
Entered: 245
